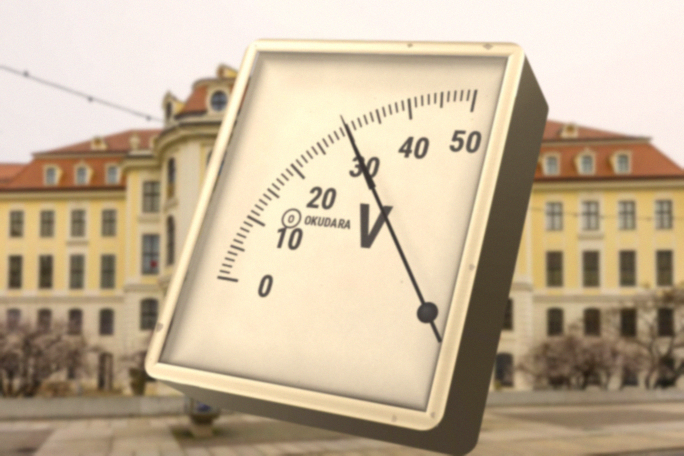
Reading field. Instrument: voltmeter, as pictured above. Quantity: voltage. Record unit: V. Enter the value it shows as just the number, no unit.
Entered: 30
